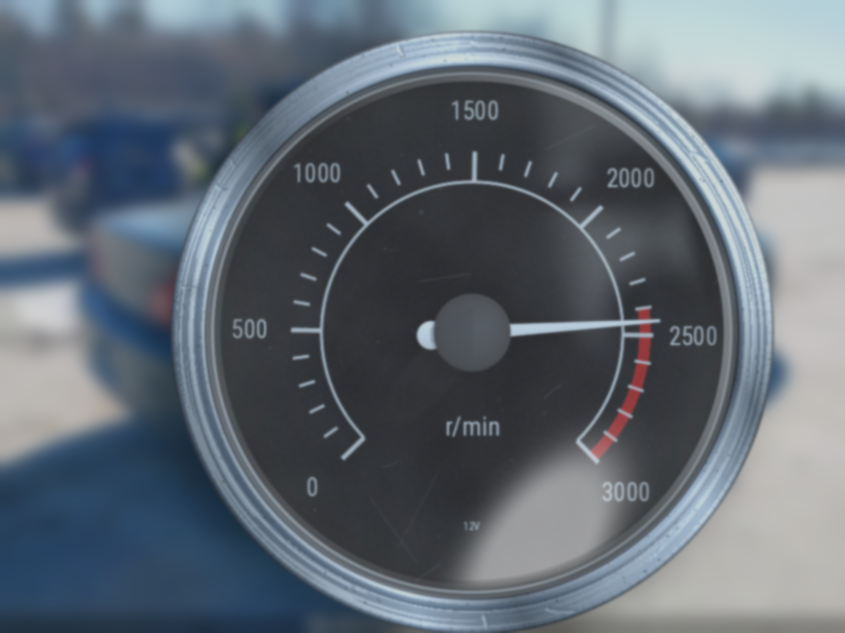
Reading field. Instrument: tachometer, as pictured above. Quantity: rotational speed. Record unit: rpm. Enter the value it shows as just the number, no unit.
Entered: 2450
